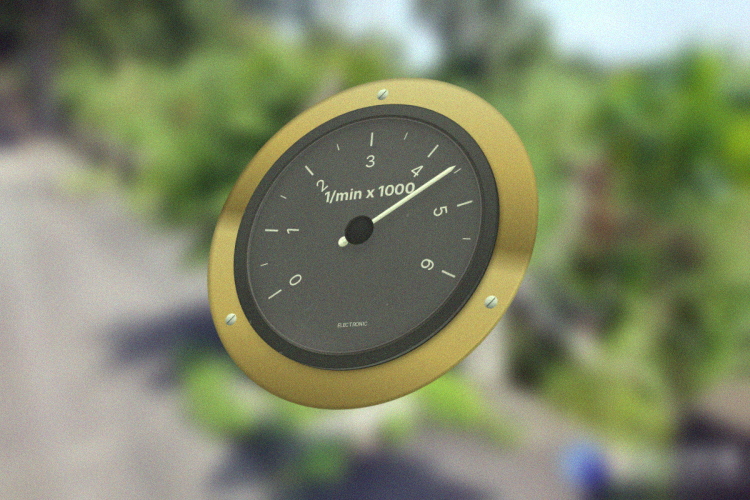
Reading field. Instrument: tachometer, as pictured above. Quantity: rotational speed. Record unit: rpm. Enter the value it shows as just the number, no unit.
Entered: 4500
